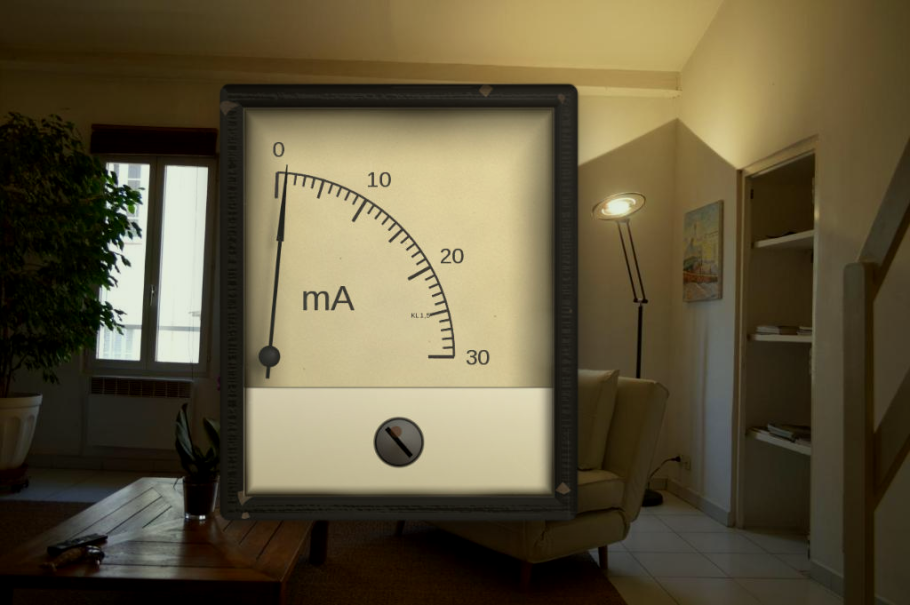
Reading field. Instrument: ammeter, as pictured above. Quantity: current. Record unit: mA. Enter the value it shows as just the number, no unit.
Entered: 1
